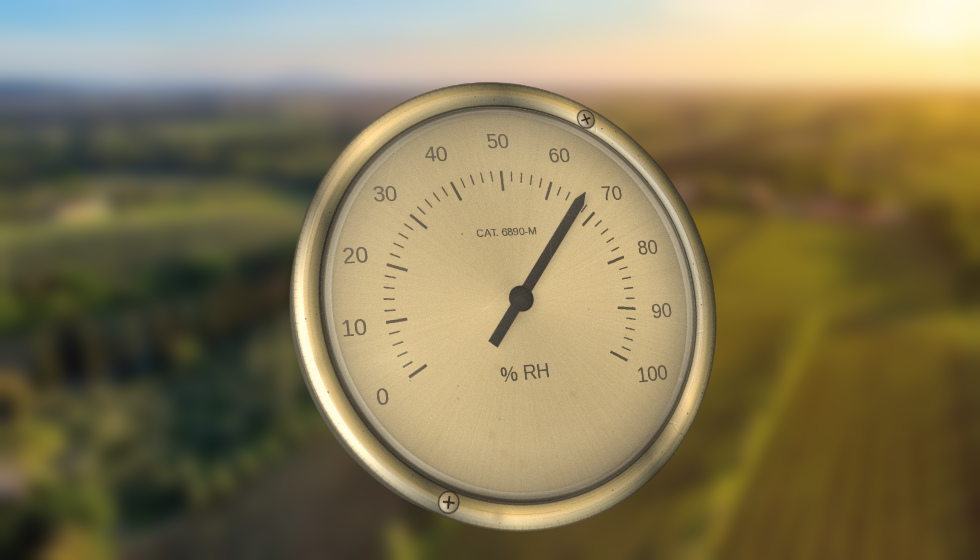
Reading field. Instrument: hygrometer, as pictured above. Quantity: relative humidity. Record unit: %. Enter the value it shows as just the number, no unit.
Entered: 66
